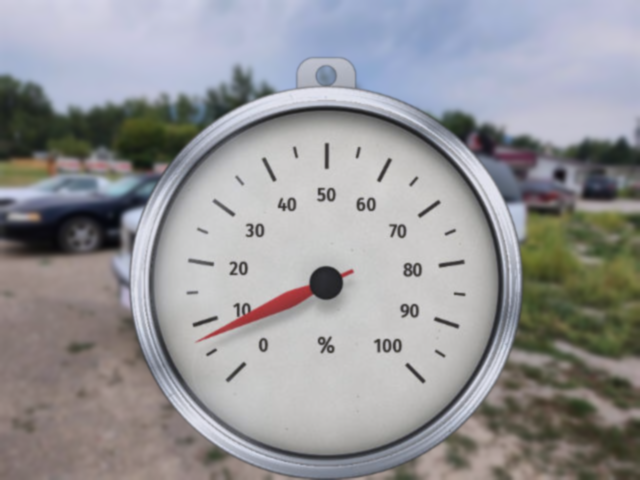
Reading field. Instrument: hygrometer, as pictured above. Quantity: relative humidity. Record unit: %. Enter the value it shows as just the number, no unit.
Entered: 7.5
